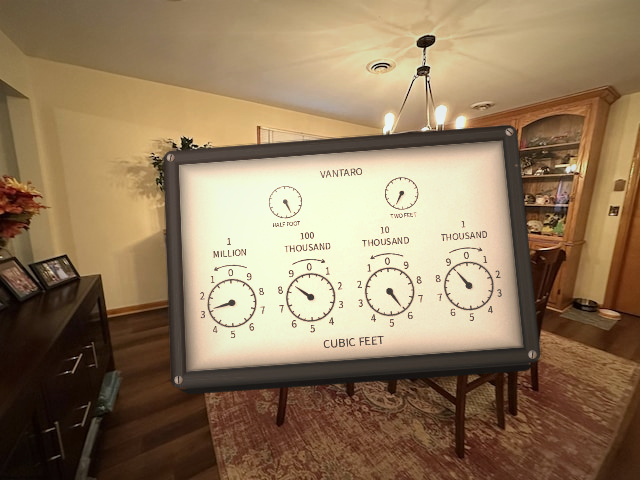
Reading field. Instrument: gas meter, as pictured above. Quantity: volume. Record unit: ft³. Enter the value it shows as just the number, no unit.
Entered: 285900
